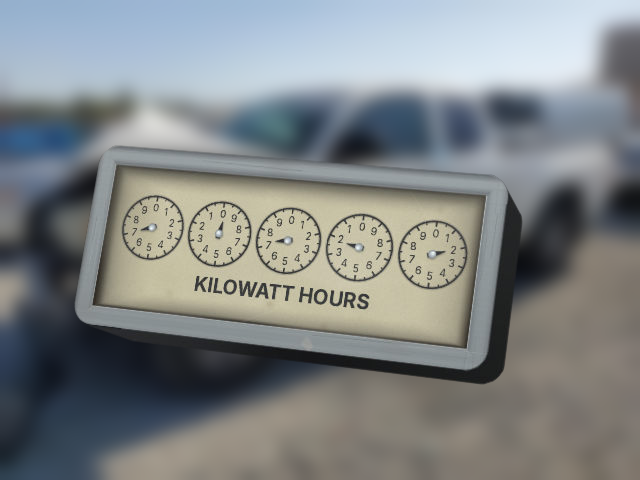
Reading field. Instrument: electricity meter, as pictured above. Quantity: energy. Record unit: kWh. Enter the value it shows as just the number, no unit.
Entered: 69722
